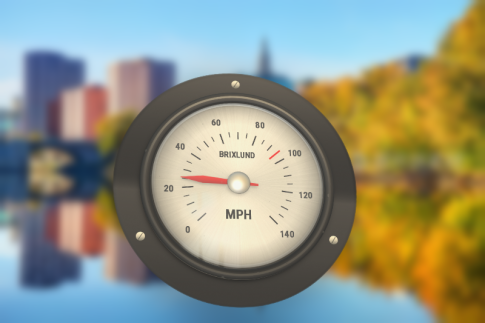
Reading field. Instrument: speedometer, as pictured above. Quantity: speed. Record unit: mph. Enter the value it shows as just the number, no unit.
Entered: 25
